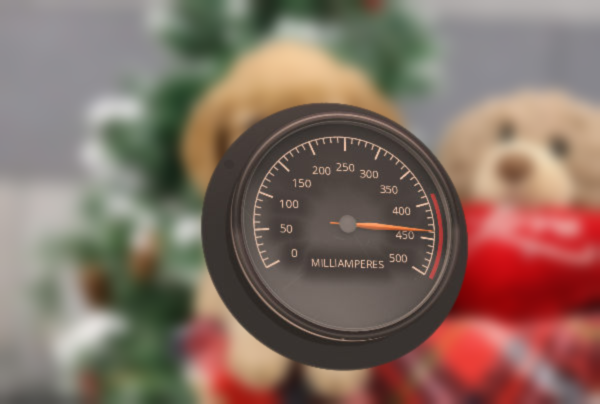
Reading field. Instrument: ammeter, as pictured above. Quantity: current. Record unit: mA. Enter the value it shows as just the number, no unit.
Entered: 440
